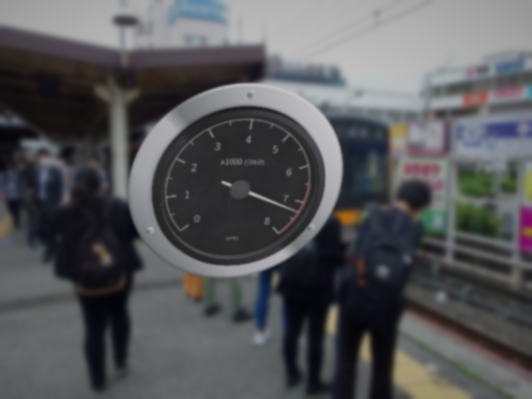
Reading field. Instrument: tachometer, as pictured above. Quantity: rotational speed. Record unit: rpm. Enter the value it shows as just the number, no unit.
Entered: 7250
